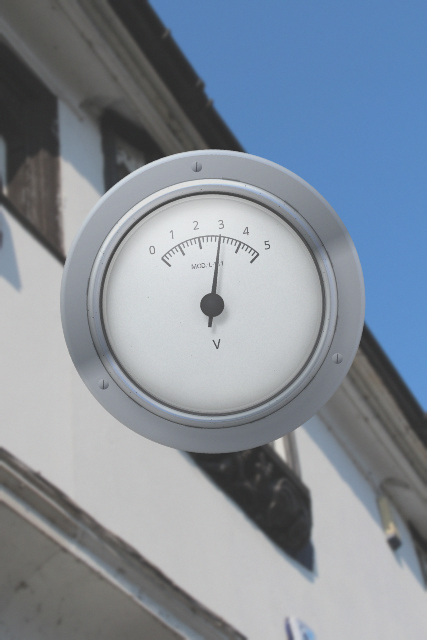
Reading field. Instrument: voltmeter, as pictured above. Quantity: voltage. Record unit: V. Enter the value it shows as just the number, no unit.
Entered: 3
